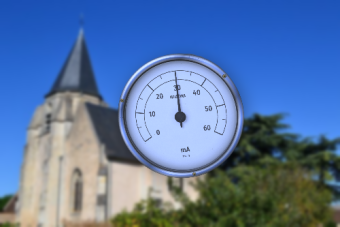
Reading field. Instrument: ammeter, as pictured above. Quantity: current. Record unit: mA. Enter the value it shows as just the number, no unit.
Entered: 30
